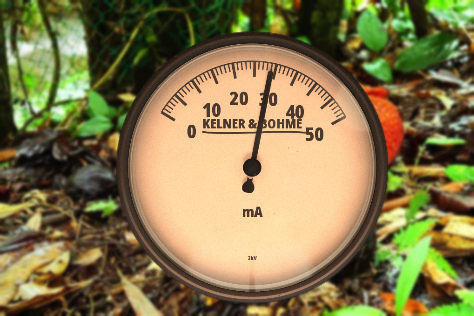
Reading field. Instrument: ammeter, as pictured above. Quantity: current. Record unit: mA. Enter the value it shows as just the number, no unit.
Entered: 29
